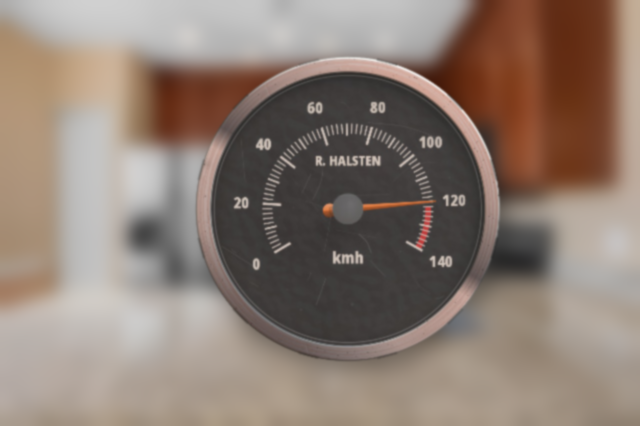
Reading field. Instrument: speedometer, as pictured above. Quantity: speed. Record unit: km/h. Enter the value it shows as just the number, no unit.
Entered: 120
